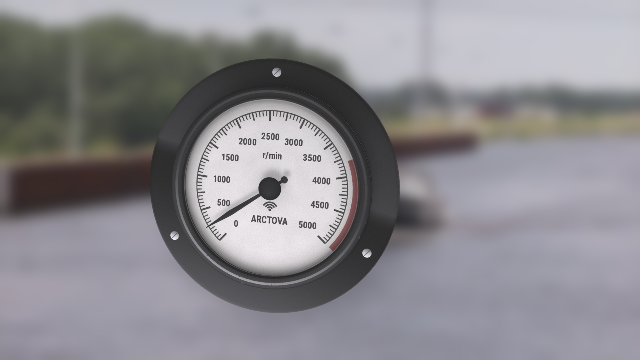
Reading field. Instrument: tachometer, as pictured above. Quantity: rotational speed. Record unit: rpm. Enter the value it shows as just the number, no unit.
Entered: 250
